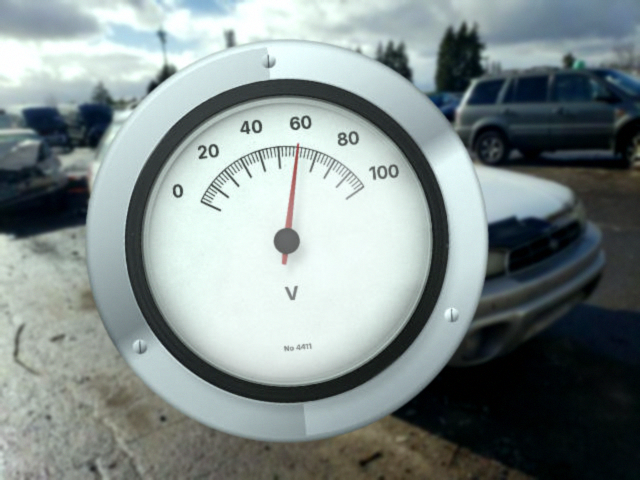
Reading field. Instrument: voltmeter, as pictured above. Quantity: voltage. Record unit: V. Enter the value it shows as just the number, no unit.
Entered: 60
